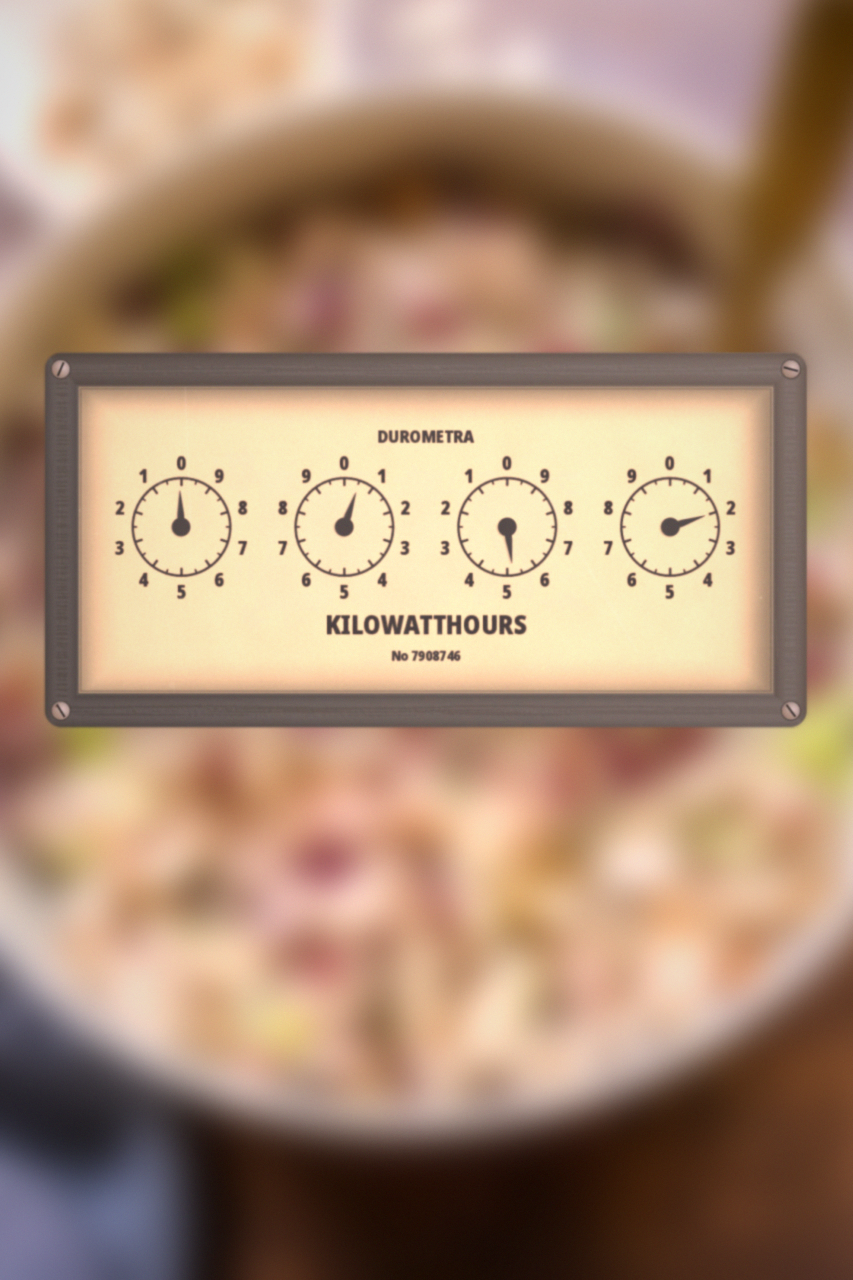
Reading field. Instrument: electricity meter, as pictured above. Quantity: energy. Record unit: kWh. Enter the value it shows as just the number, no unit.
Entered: 52
